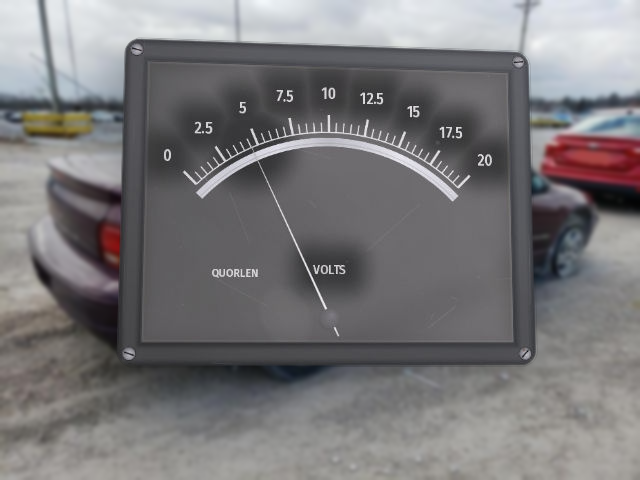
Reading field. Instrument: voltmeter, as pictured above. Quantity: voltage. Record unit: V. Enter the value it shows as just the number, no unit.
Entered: 4.5
